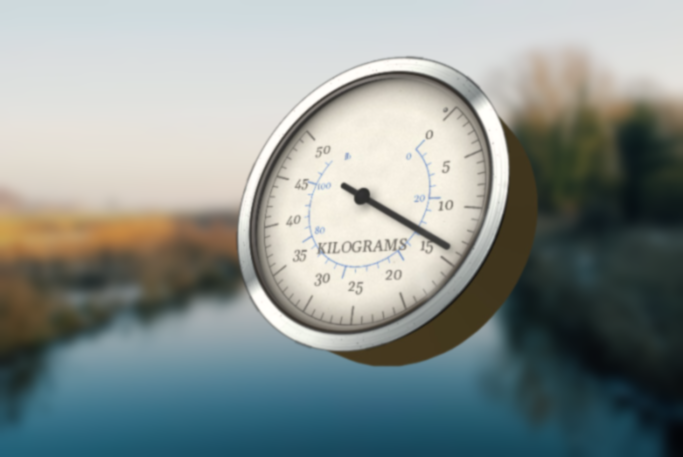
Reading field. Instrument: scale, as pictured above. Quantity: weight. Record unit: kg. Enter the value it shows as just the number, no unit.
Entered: 14
